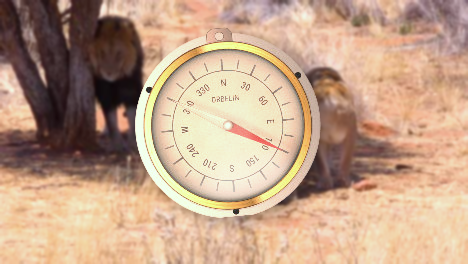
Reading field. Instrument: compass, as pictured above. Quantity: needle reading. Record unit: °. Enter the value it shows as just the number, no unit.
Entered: 120
